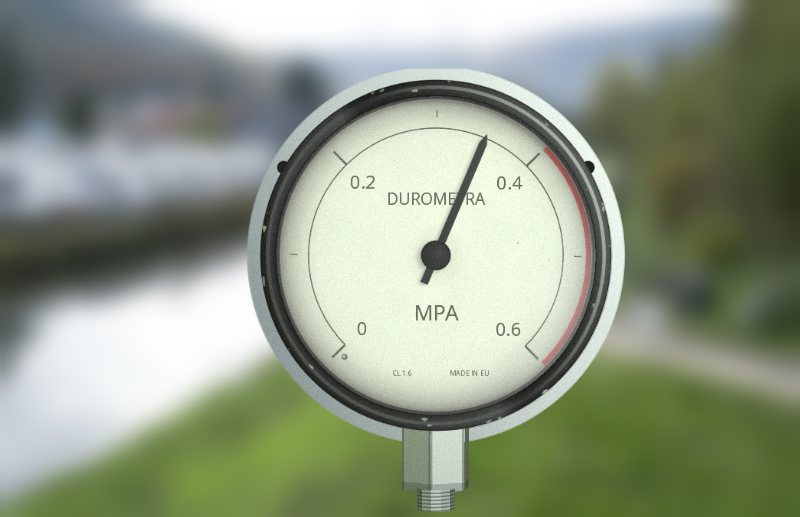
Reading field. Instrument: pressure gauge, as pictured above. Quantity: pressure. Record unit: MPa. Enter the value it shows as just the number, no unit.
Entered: 0.35
